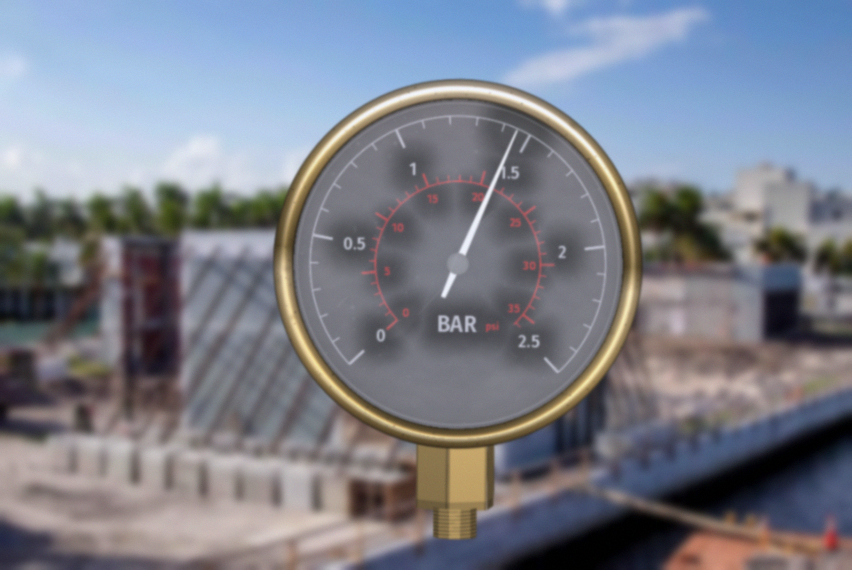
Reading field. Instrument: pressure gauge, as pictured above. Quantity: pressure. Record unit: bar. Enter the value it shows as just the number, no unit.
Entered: 1.45
